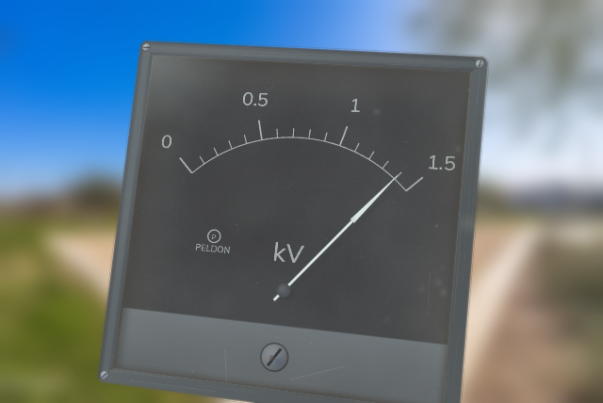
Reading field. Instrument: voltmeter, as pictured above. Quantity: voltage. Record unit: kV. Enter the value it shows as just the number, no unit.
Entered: 1.4
